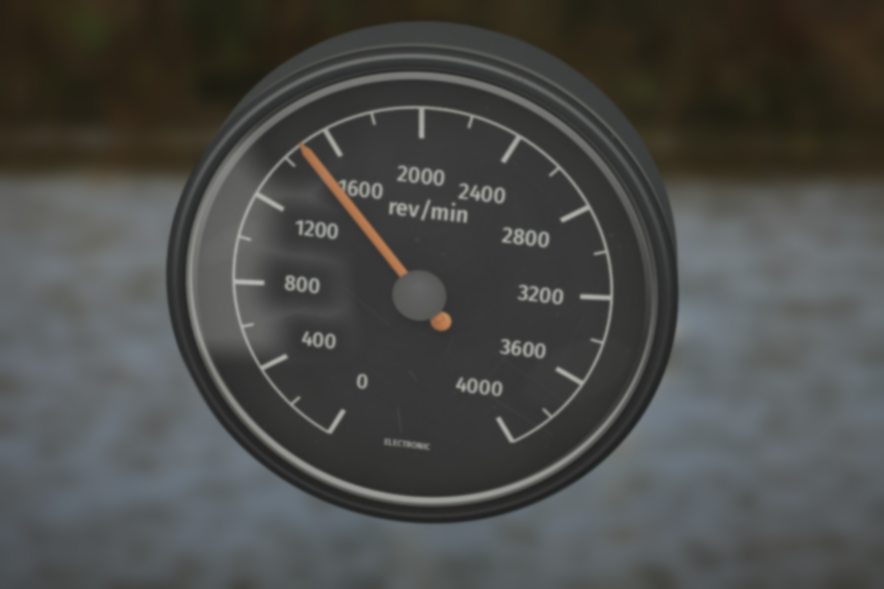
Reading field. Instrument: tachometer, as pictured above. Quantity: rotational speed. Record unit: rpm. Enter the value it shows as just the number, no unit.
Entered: 1500
